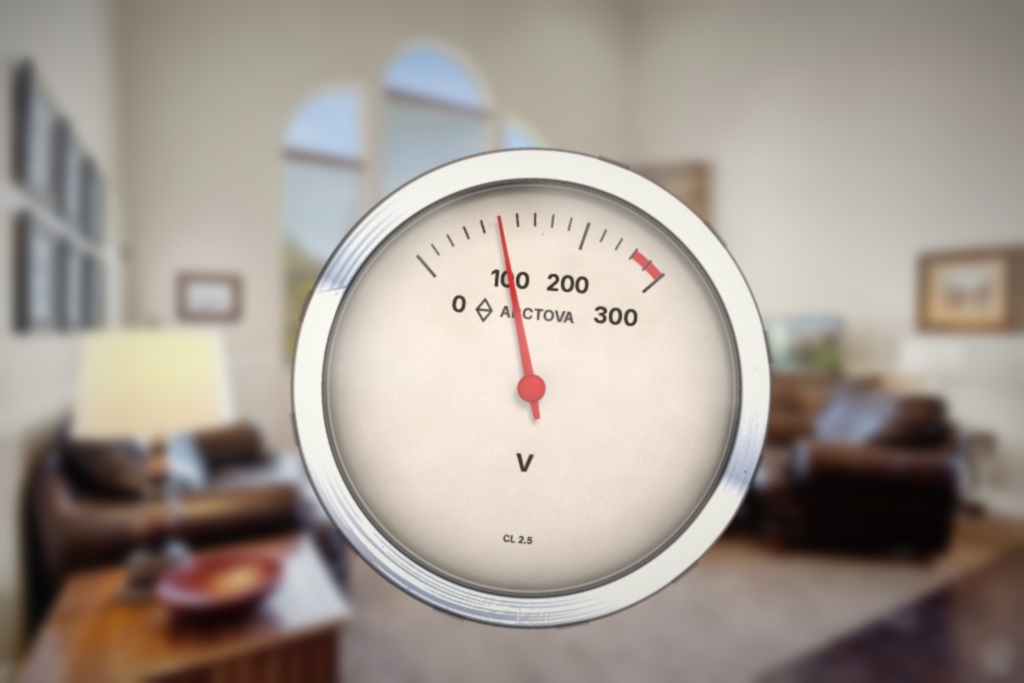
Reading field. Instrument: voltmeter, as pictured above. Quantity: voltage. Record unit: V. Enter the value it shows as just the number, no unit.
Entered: 100
